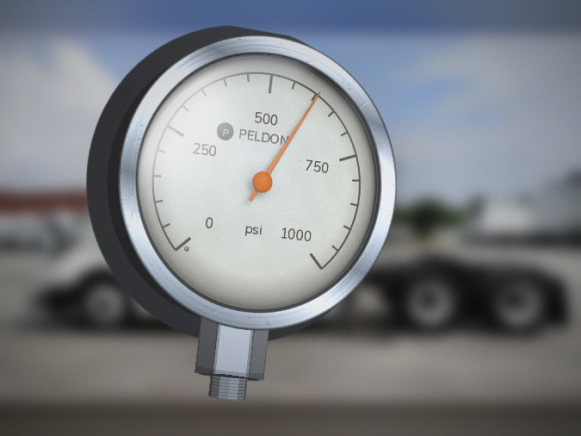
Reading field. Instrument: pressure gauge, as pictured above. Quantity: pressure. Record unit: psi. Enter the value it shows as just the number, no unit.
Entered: 600
